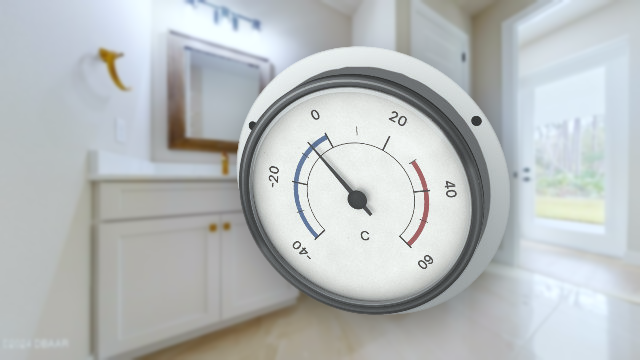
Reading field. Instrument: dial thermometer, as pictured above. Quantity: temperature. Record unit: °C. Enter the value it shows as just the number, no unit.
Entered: -5
